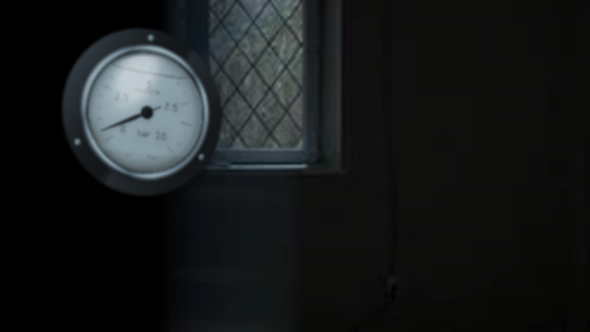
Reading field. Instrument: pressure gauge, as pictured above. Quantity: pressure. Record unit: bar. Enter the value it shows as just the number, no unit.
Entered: 0.5
